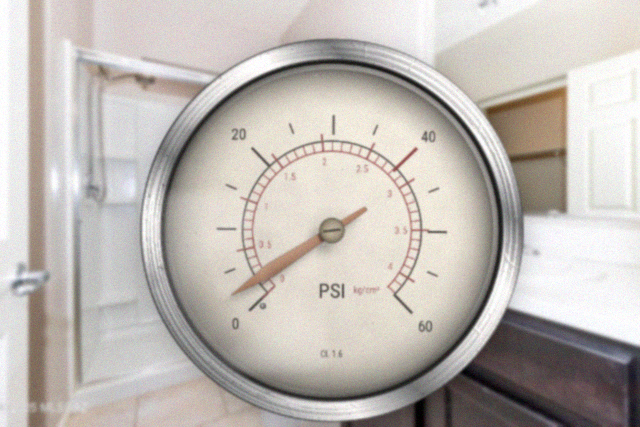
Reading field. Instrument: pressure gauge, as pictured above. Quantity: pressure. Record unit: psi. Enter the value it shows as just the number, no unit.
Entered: 2.5
